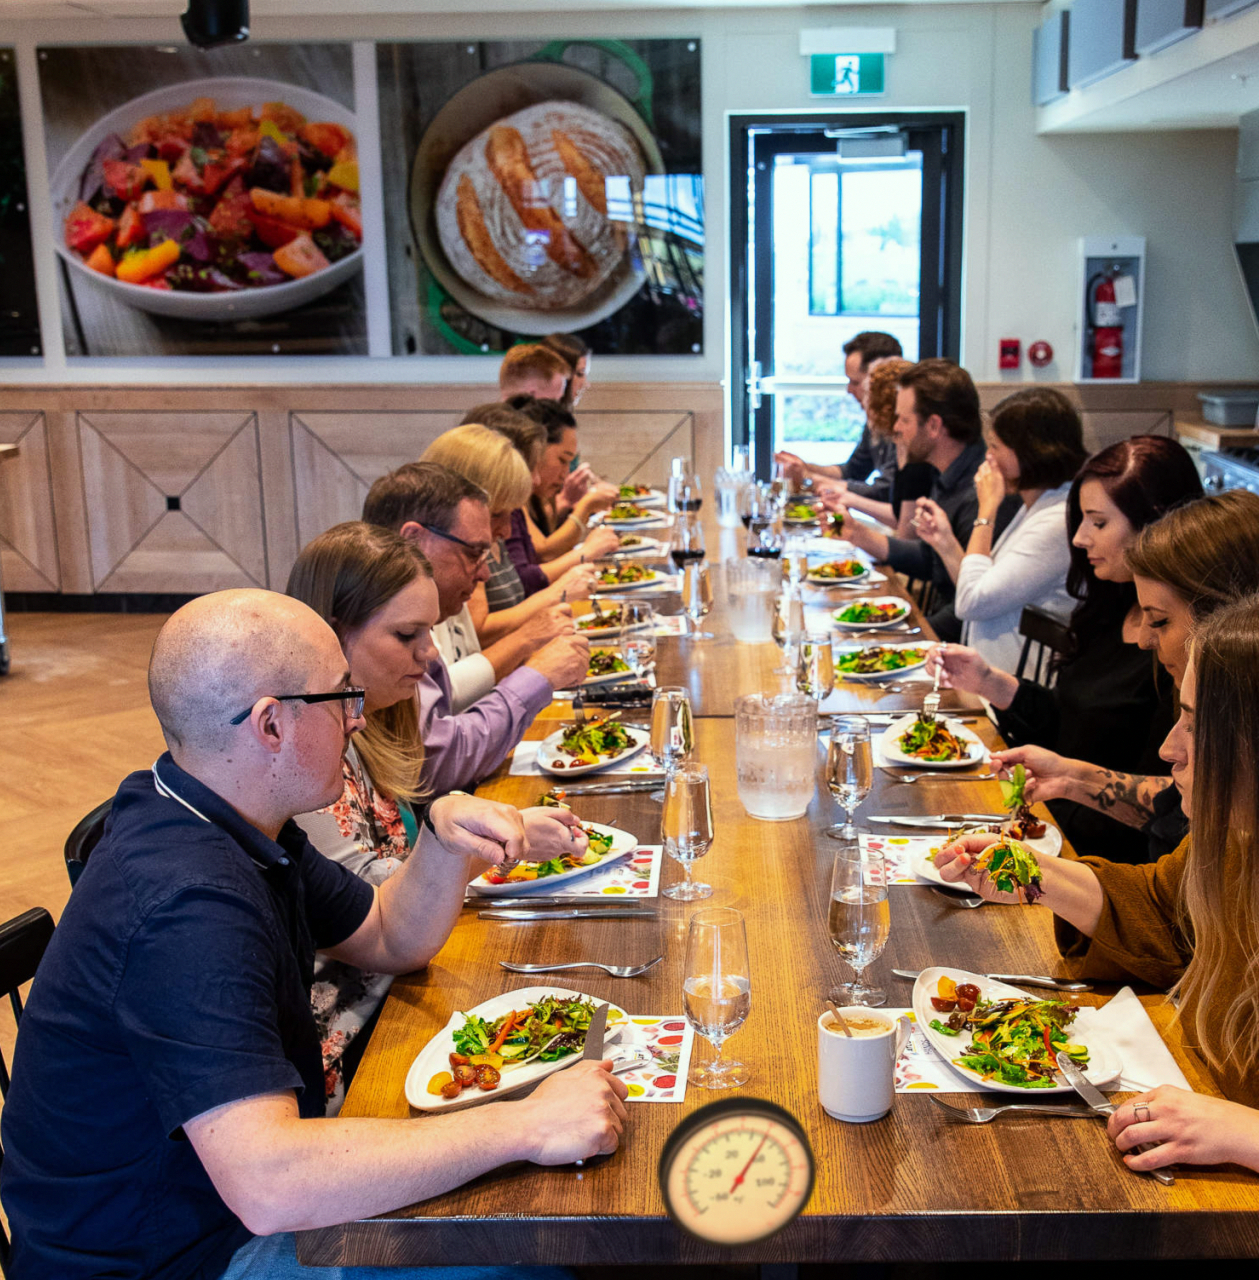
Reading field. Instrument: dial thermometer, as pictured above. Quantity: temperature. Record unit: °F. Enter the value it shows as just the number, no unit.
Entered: 50
